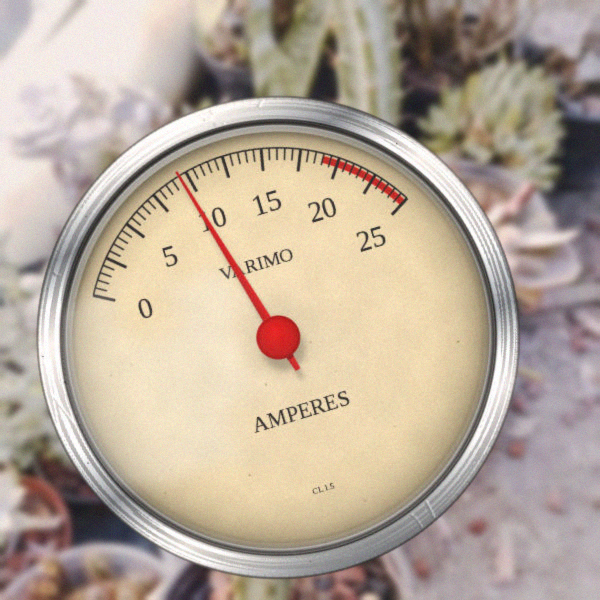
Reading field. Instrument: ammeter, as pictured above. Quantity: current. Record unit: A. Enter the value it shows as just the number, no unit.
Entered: 9.5
